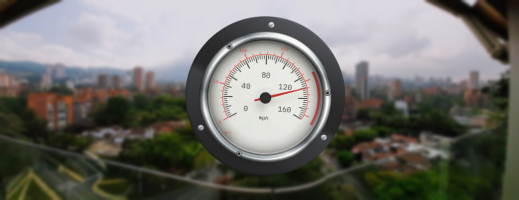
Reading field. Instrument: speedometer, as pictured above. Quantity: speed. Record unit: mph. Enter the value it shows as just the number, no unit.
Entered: 130
